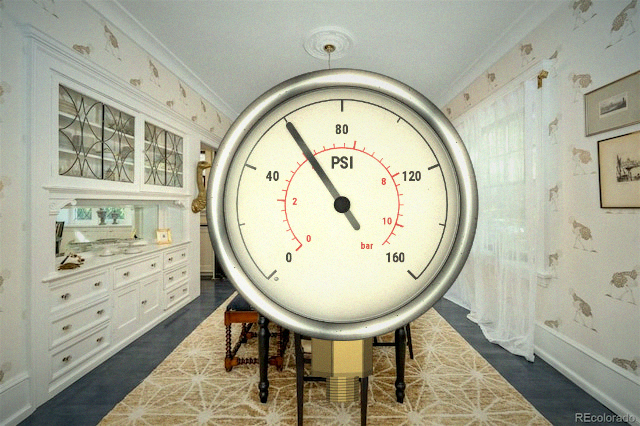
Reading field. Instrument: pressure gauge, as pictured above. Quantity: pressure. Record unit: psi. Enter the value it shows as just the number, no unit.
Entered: 60
